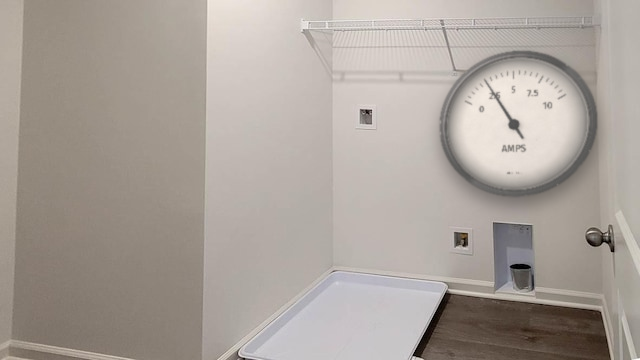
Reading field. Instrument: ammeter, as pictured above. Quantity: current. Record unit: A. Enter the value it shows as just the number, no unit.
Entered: 2.5
